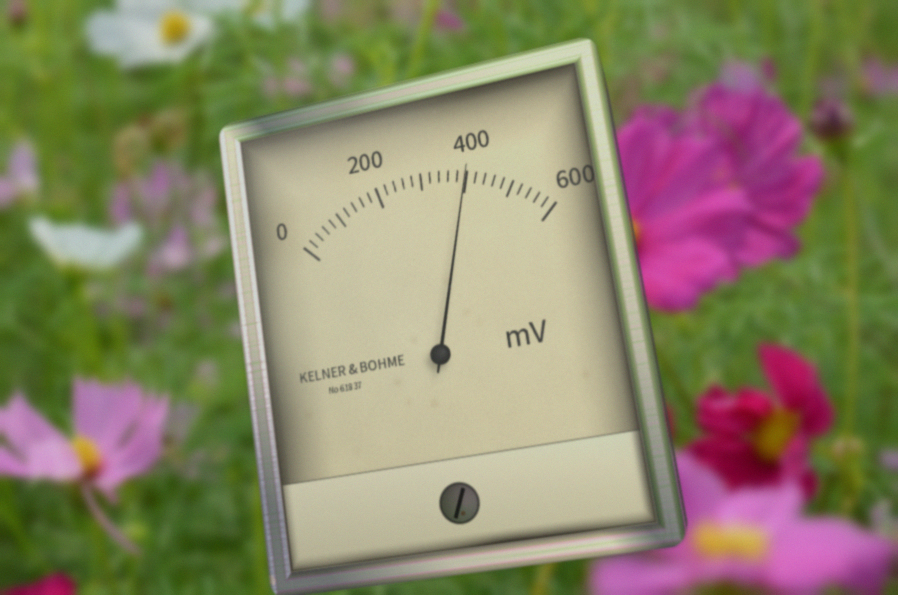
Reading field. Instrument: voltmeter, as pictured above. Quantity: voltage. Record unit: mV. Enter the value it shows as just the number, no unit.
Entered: 400
